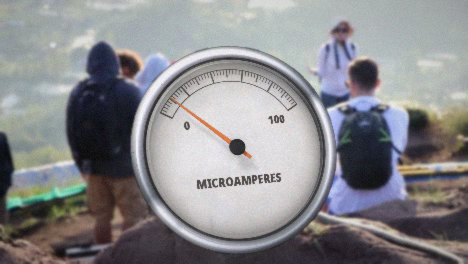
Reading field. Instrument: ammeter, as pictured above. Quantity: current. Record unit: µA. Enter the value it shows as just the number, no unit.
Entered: 10
